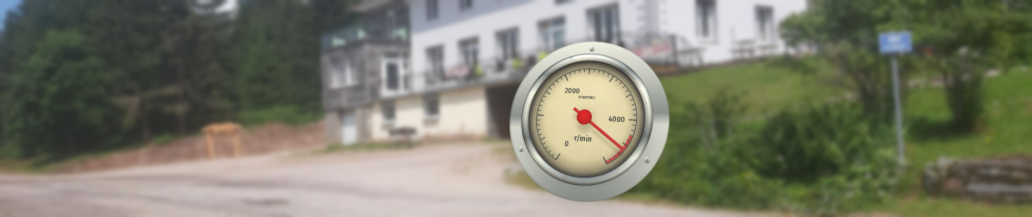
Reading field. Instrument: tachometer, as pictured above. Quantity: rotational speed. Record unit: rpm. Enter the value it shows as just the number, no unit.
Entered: 4600
